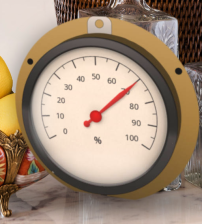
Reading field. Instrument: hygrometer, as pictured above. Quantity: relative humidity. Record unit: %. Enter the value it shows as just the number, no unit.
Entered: 70
